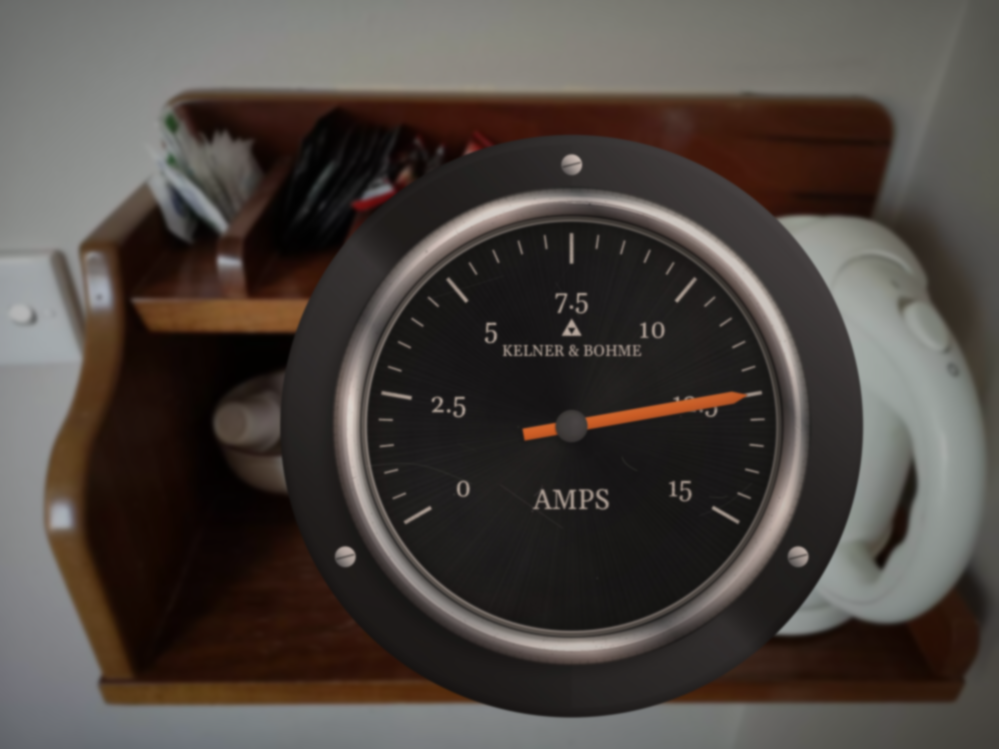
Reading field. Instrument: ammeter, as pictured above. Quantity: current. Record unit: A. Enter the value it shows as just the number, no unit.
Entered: 12.5
